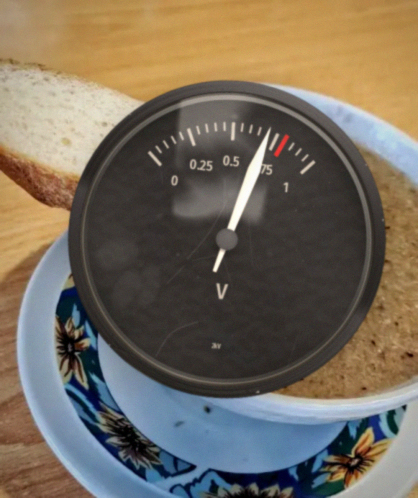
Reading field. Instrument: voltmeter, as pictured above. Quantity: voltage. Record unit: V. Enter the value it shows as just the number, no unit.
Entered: 0.7
